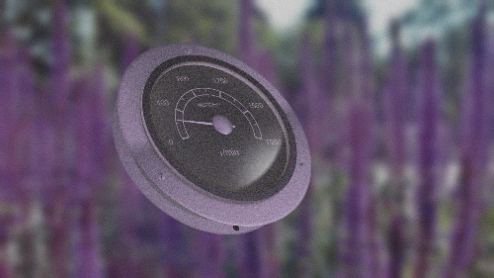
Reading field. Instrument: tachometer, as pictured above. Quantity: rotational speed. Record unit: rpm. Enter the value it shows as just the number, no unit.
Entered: 200
